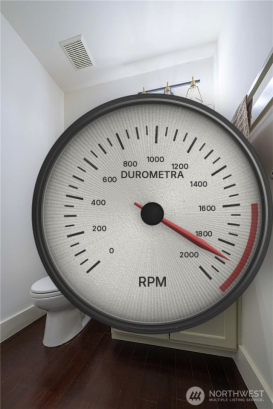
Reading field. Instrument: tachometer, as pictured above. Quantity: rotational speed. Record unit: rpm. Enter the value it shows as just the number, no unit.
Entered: 1875
